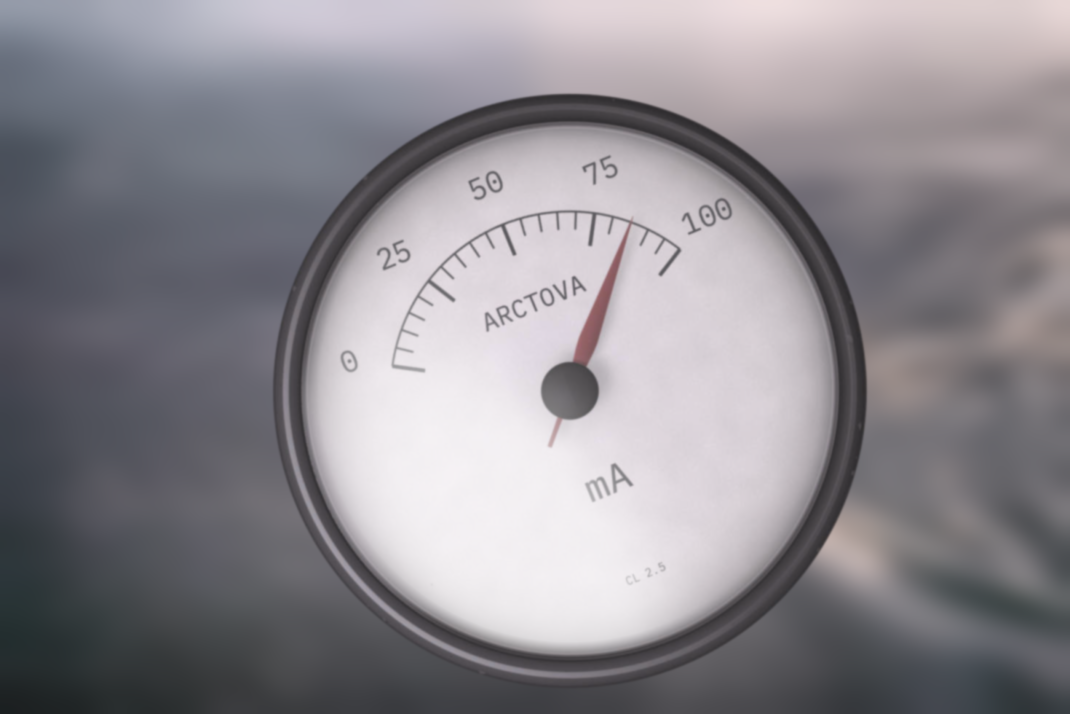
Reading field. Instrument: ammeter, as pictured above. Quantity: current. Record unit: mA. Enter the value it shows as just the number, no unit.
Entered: 85
